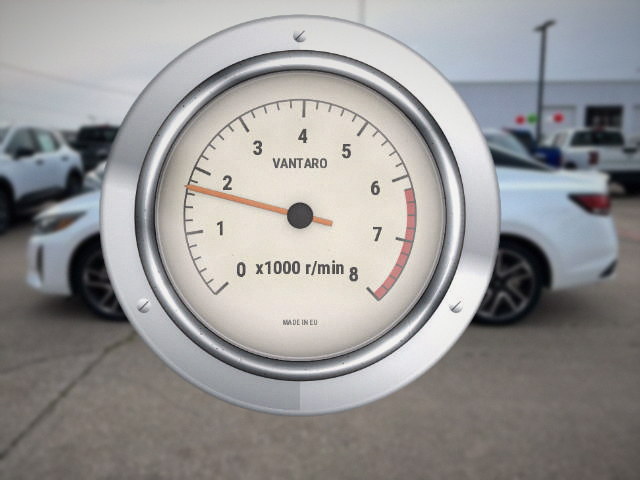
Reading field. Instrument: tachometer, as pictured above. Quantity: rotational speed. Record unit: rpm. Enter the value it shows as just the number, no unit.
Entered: 1700
